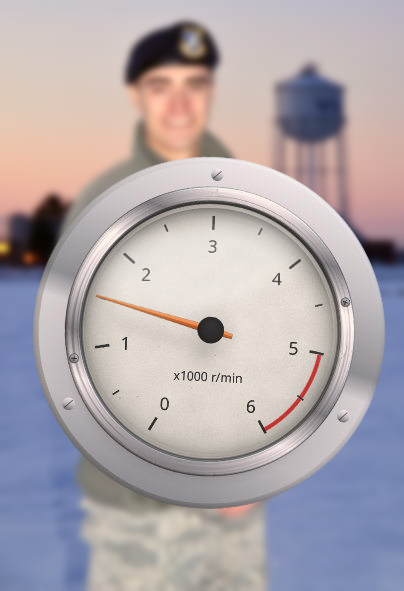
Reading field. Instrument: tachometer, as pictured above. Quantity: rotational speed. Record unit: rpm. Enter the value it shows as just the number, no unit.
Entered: 1500
